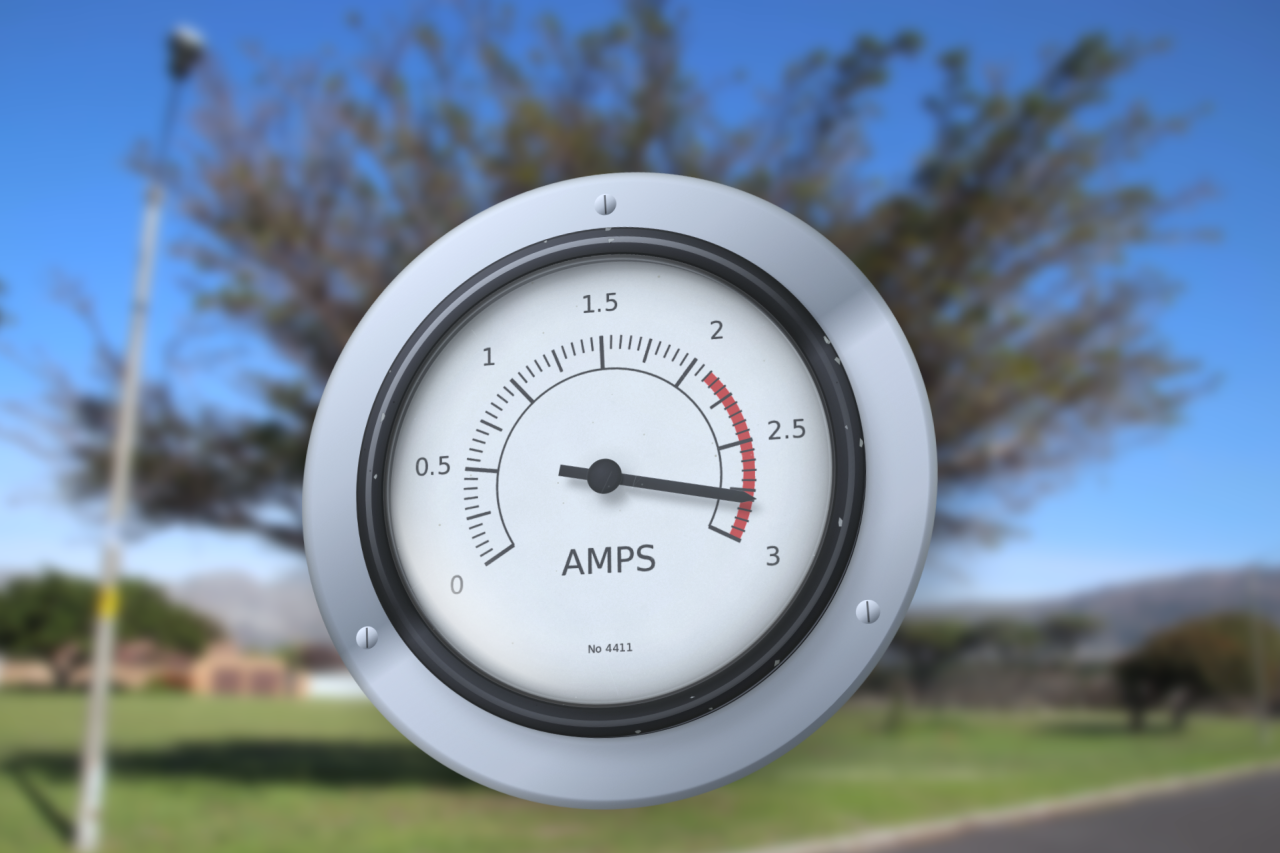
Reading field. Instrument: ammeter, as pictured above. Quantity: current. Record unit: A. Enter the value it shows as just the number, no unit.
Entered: 2.8
